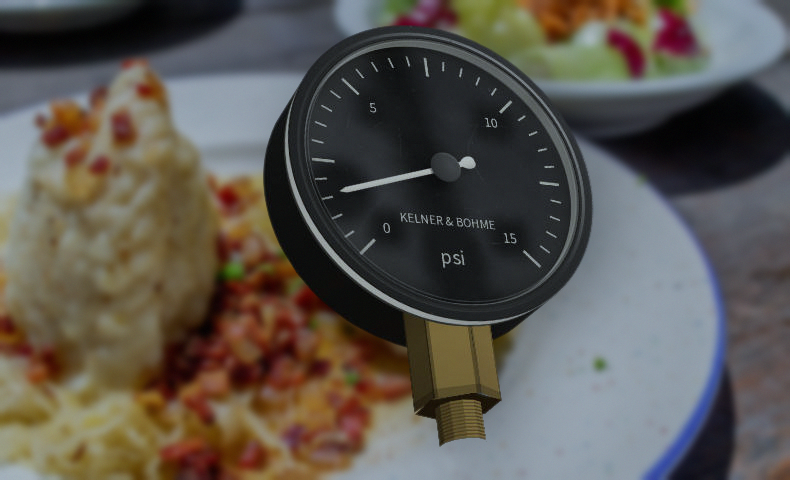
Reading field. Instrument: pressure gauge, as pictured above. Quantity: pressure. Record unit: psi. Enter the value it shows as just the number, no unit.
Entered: 1.5
